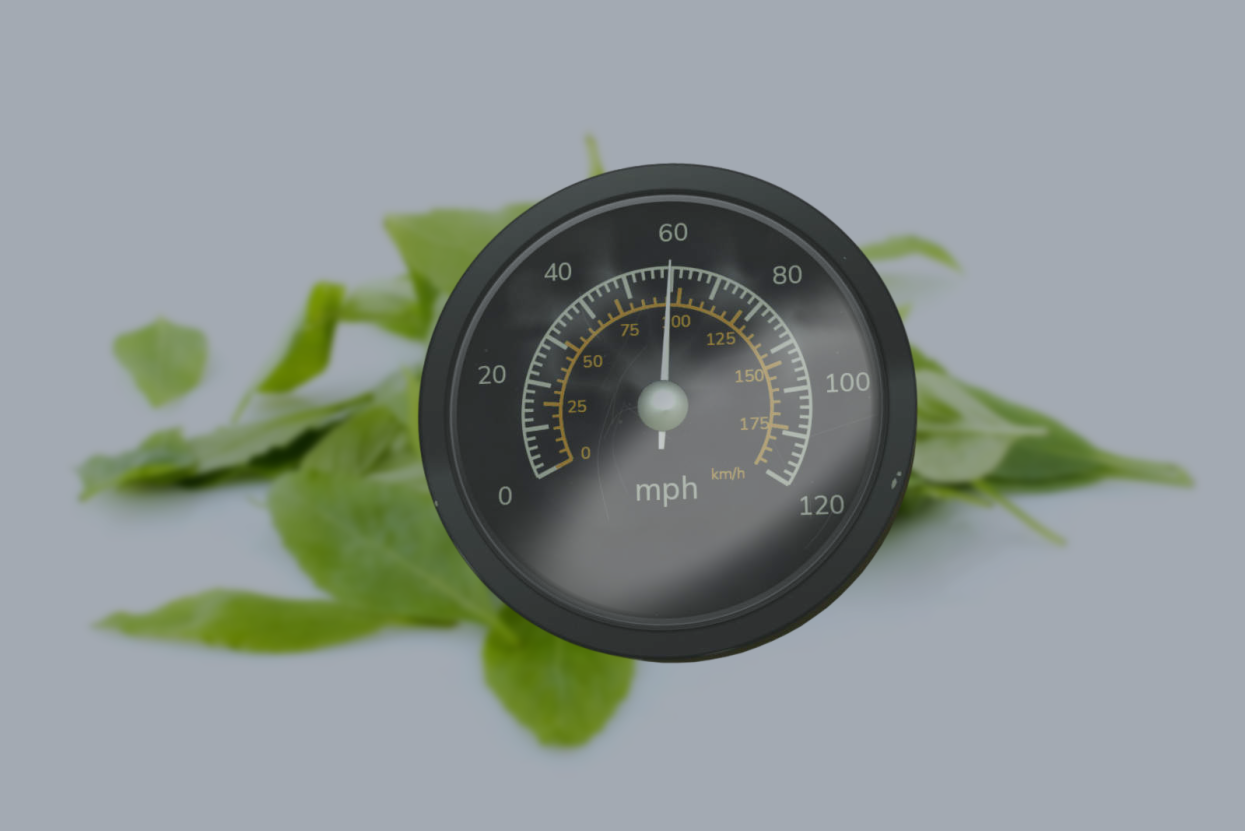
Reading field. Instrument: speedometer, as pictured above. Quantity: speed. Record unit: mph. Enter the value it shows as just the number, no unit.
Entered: 60
